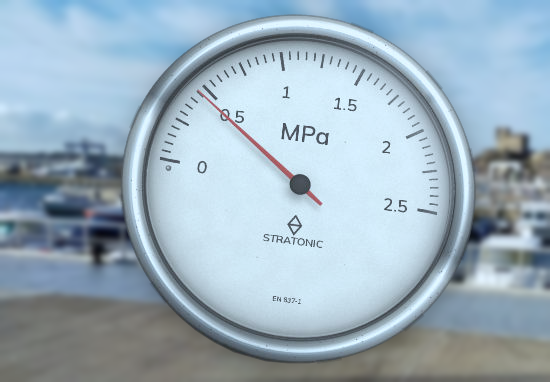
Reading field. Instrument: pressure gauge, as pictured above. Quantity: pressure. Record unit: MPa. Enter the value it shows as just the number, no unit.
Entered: 0.45
